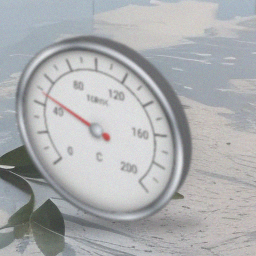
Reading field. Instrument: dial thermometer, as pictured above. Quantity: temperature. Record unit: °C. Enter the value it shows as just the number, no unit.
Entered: 50
